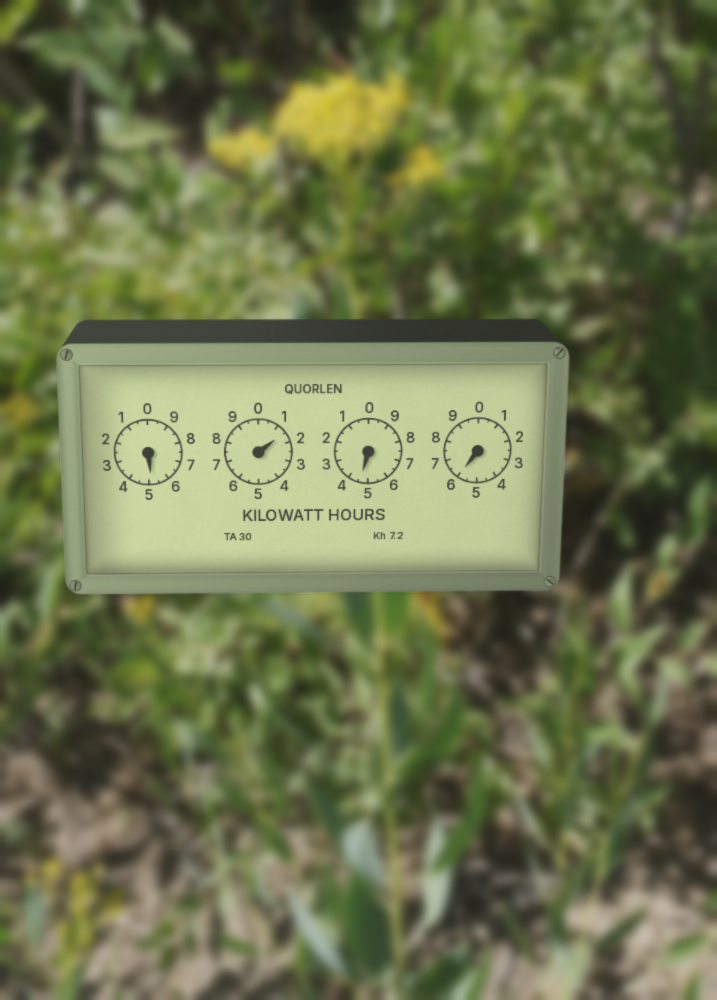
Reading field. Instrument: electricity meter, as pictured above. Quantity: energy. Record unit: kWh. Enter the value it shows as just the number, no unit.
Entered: 5146
